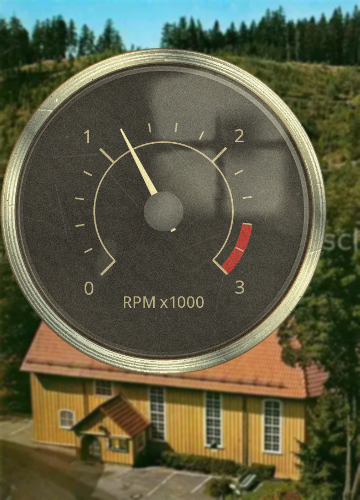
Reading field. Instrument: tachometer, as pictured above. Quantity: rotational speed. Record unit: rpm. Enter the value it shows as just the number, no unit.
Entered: 1200
